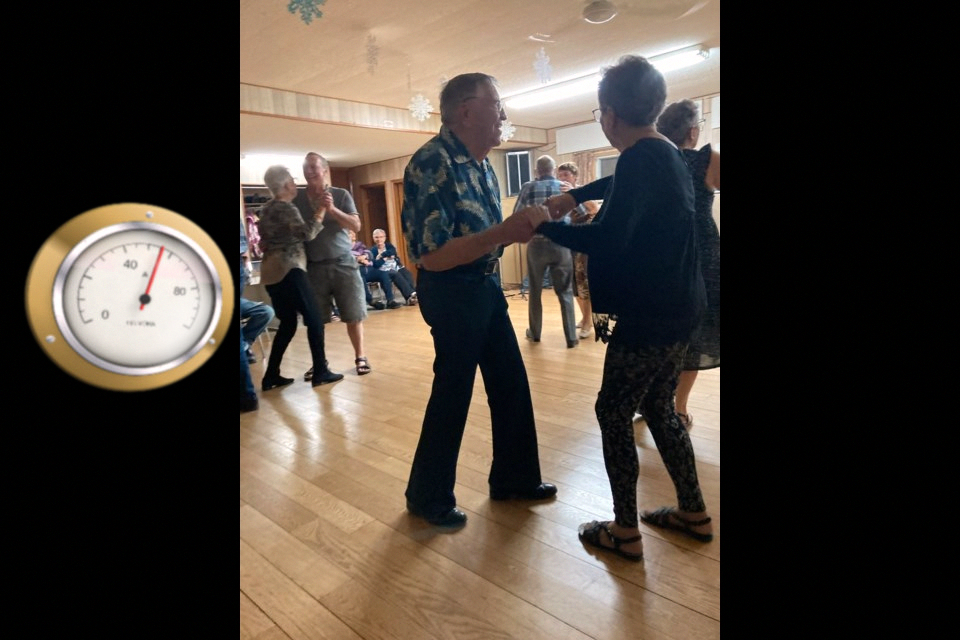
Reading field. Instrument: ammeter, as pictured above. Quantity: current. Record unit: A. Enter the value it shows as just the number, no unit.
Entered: 55
